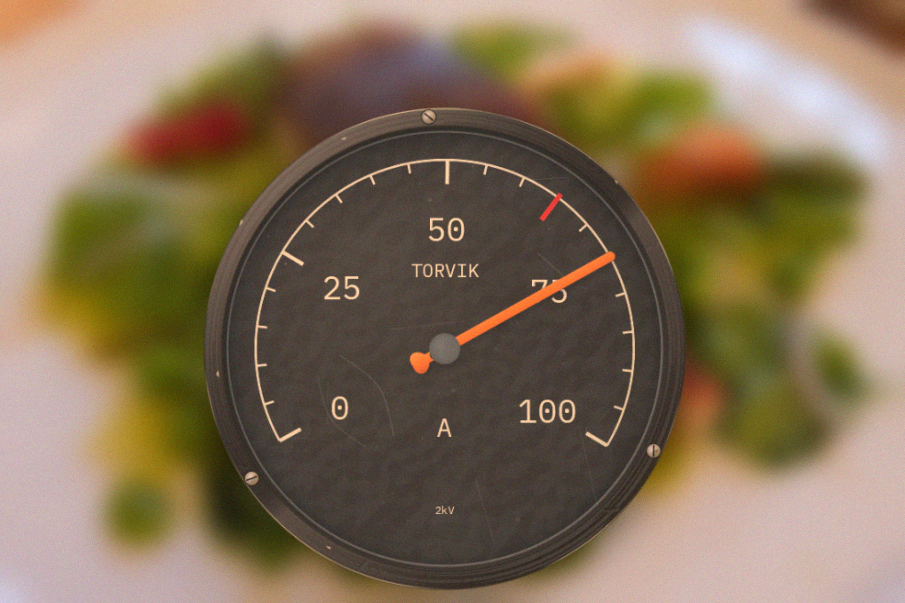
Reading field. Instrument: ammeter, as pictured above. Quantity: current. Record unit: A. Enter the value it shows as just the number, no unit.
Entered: 75
